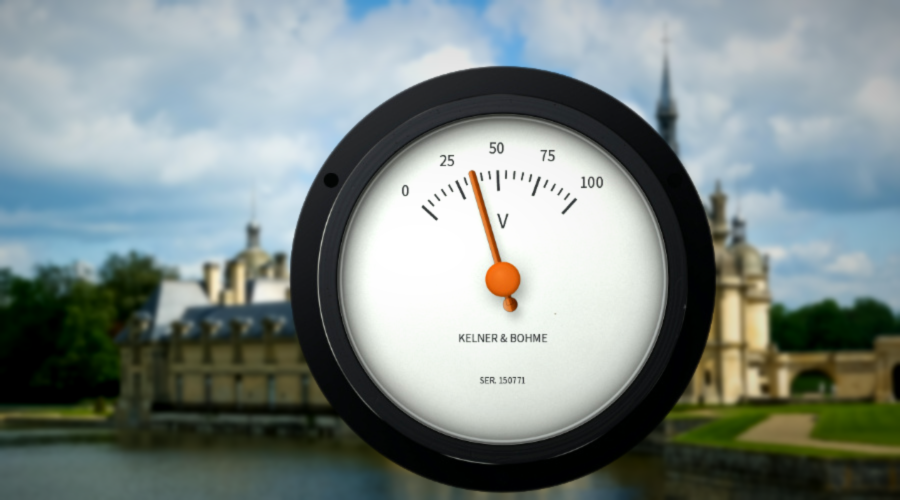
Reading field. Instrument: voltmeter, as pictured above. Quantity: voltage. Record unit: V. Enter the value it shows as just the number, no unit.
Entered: 35
